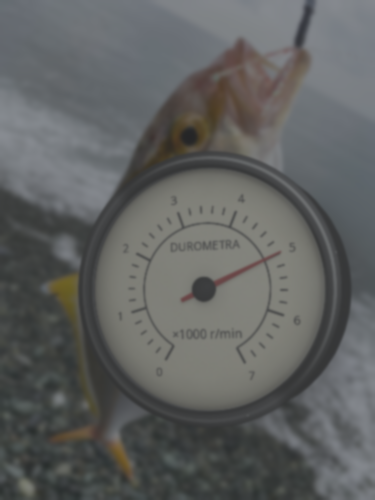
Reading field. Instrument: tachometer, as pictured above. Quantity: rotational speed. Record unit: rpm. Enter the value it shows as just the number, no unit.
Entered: 5000
